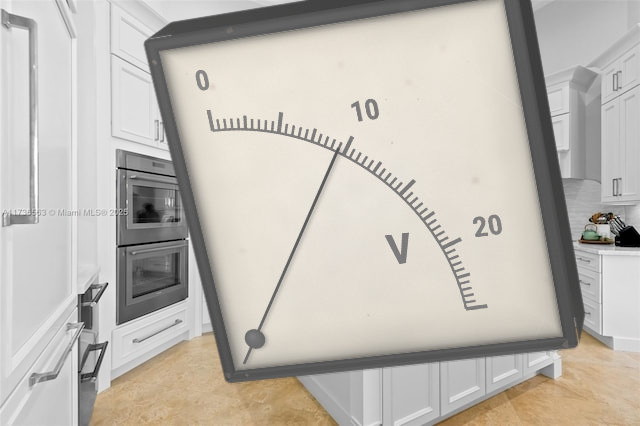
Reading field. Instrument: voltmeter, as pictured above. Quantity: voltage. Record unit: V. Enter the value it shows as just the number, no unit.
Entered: 9.5
